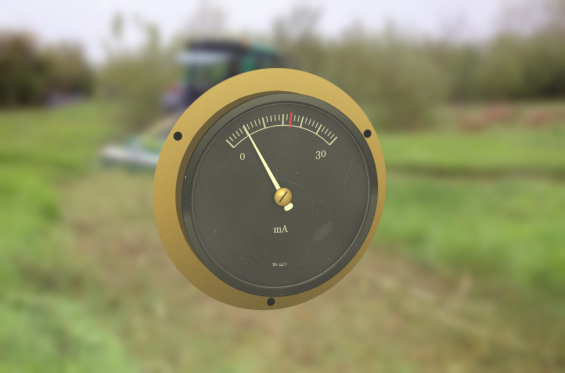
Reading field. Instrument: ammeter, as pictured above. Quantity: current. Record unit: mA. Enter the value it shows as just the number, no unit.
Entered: 5
